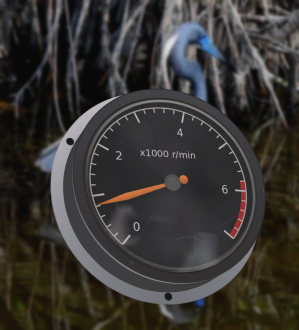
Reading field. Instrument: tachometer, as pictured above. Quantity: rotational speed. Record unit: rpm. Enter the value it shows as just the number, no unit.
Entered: 800
